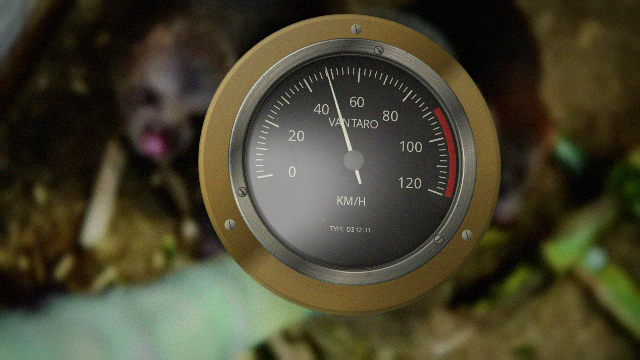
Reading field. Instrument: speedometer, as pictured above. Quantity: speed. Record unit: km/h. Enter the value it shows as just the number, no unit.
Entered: 48
